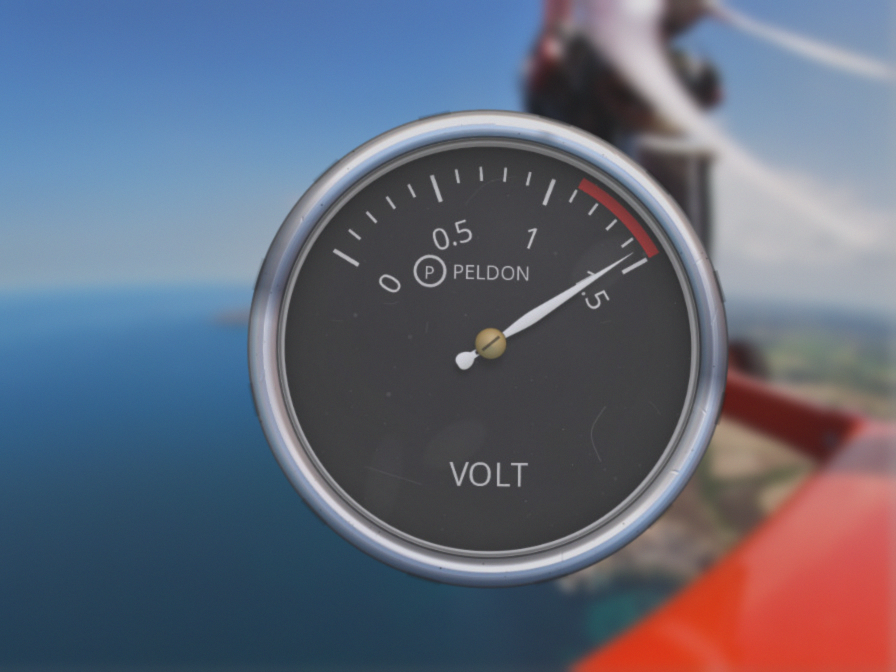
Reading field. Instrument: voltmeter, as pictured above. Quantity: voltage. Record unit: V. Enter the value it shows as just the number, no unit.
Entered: 1.45
